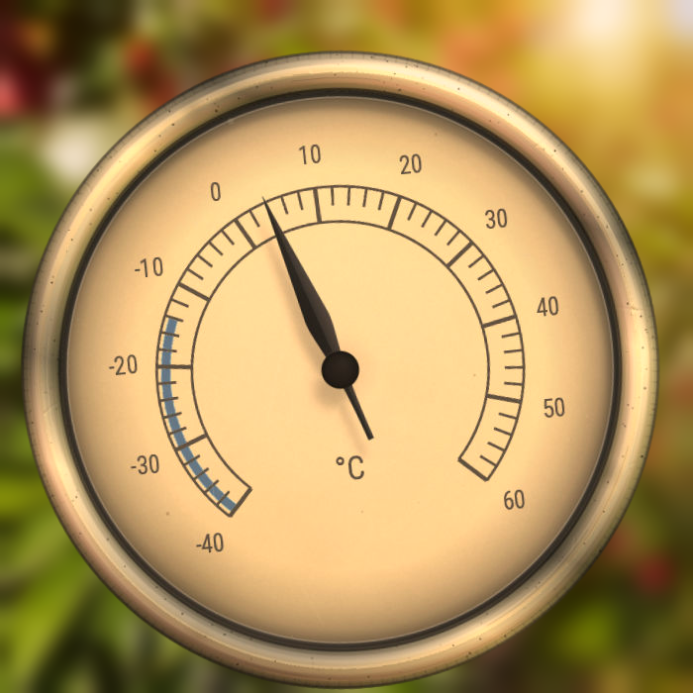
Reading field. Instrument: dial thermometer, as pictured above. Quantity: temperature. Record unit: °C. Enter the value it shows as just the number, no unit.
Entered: 4
